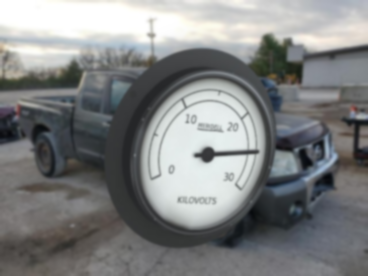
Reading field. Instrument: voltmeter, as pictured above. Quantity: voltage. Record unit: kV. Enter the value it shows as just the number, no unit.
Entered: 25
